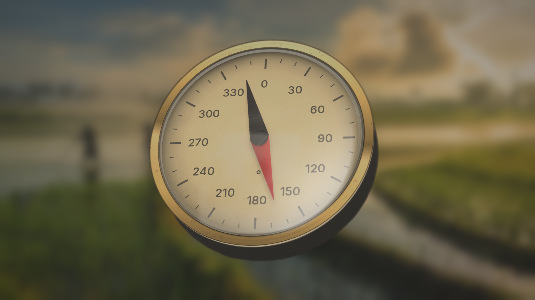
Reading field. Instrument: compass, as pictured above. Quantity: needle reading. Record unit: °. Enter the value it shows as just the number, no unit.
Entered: 165
